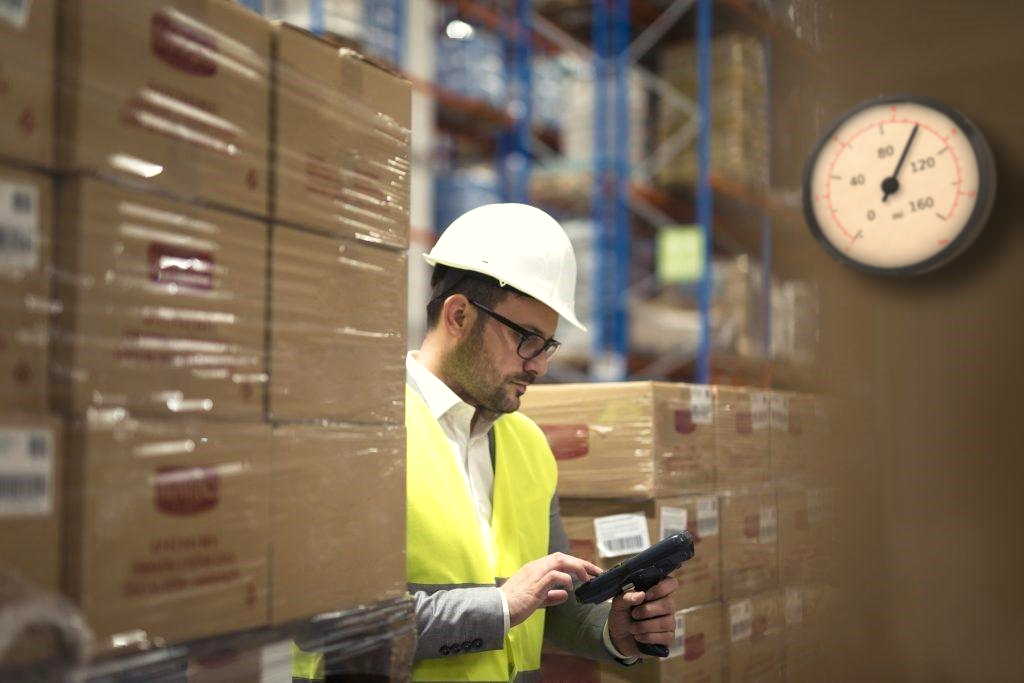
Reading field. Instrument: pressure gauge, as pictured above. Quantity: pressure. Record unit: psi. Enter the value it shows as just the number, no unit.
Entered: 100
